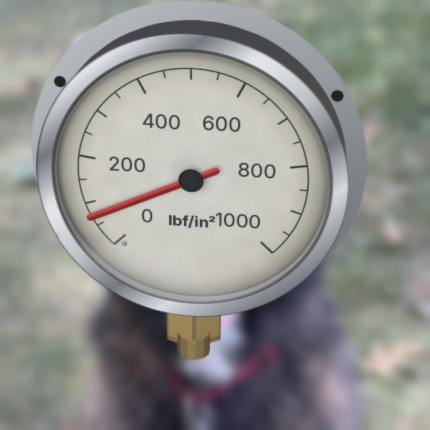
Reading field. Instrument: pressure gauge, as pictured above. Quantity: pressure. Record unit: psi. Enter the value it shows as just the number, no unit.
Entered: 75
